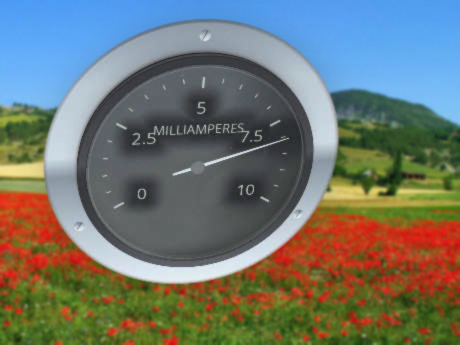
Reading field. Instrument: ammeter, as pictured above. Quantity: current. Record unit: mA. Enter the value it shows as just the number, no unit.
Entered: 8
